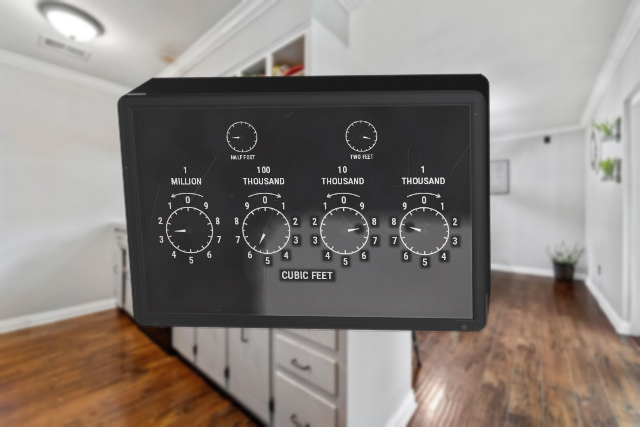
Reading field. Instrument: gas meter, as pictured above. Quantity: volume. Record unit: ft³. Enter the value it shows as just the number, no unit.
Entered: 257800
